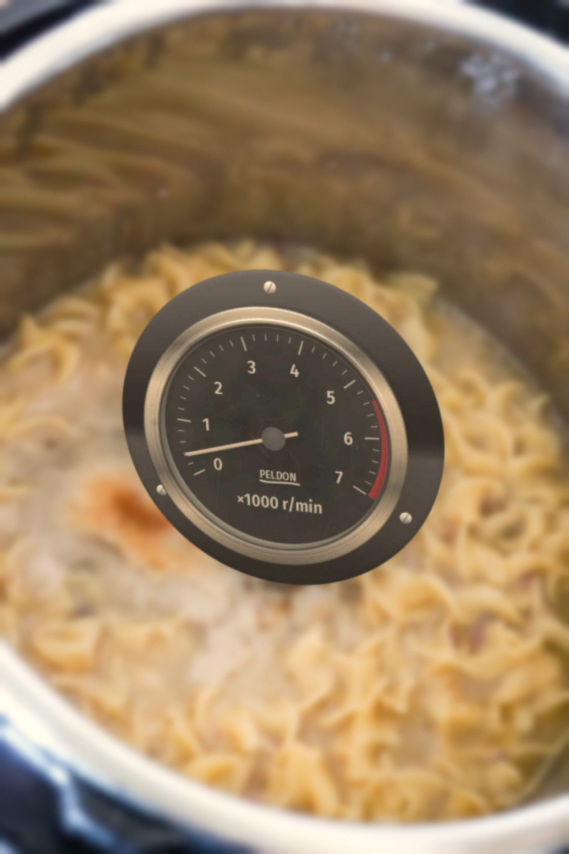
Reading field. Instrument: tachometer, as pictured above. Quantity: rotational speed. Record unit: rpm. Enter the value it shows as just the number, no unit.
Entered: 400
